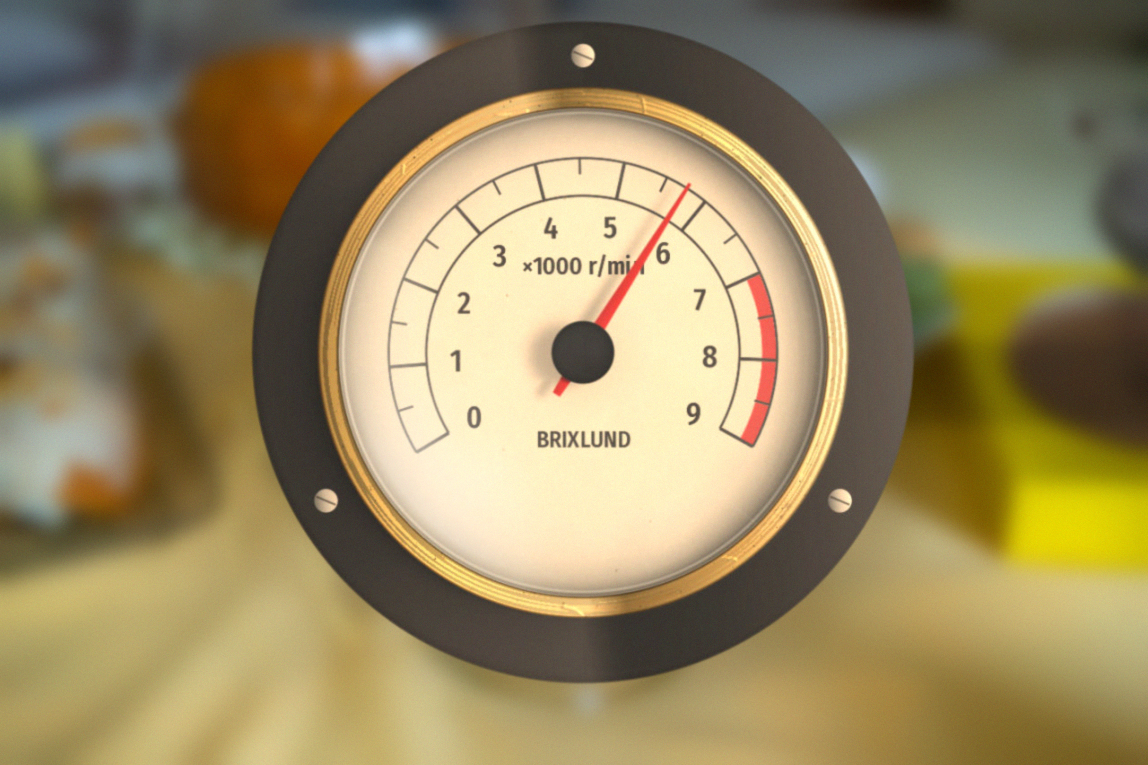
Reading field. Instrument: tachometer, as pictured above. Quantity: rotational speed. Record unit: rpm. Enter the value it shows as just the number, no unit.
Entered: 5750
